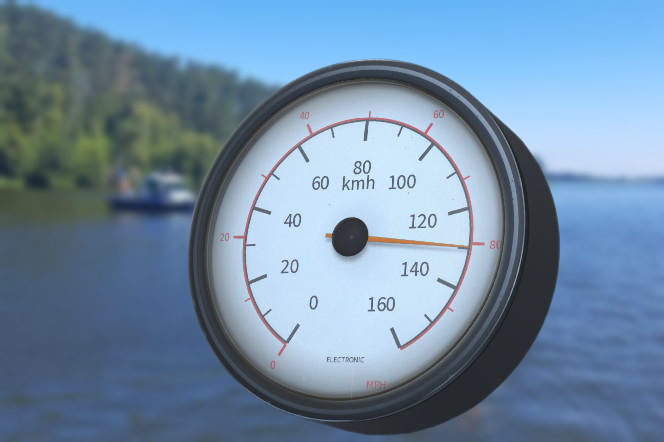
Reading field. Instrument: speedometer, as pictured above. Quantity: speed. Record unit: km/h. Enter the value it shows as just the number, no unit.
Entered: 130
